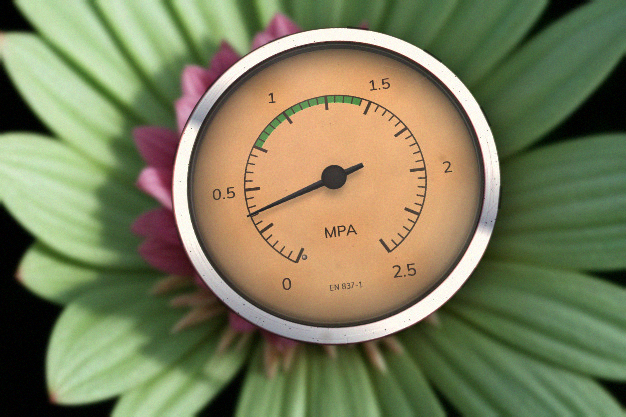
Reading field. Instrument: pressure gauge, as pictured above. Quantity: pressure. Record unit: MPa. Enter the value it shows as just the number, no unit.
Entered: 0.35
